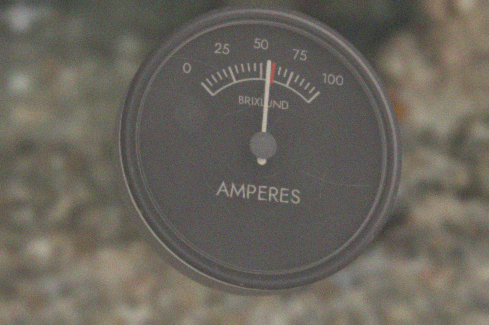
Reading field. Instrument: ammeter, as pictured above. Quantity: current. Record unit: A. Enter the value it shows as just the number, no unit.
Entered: 55
